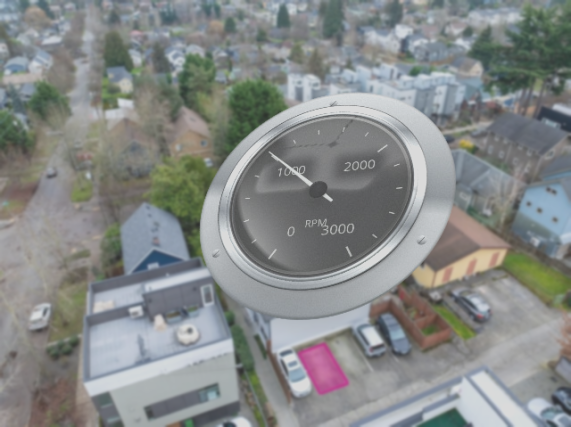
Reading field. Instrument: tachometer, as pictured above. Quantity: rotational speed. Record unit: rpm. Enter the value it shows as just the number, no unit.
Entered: 1000
